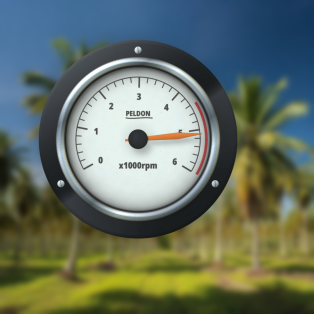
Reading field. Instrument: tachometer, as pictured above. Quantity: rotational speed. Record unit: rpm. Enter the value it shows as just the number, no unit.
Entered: 5100
